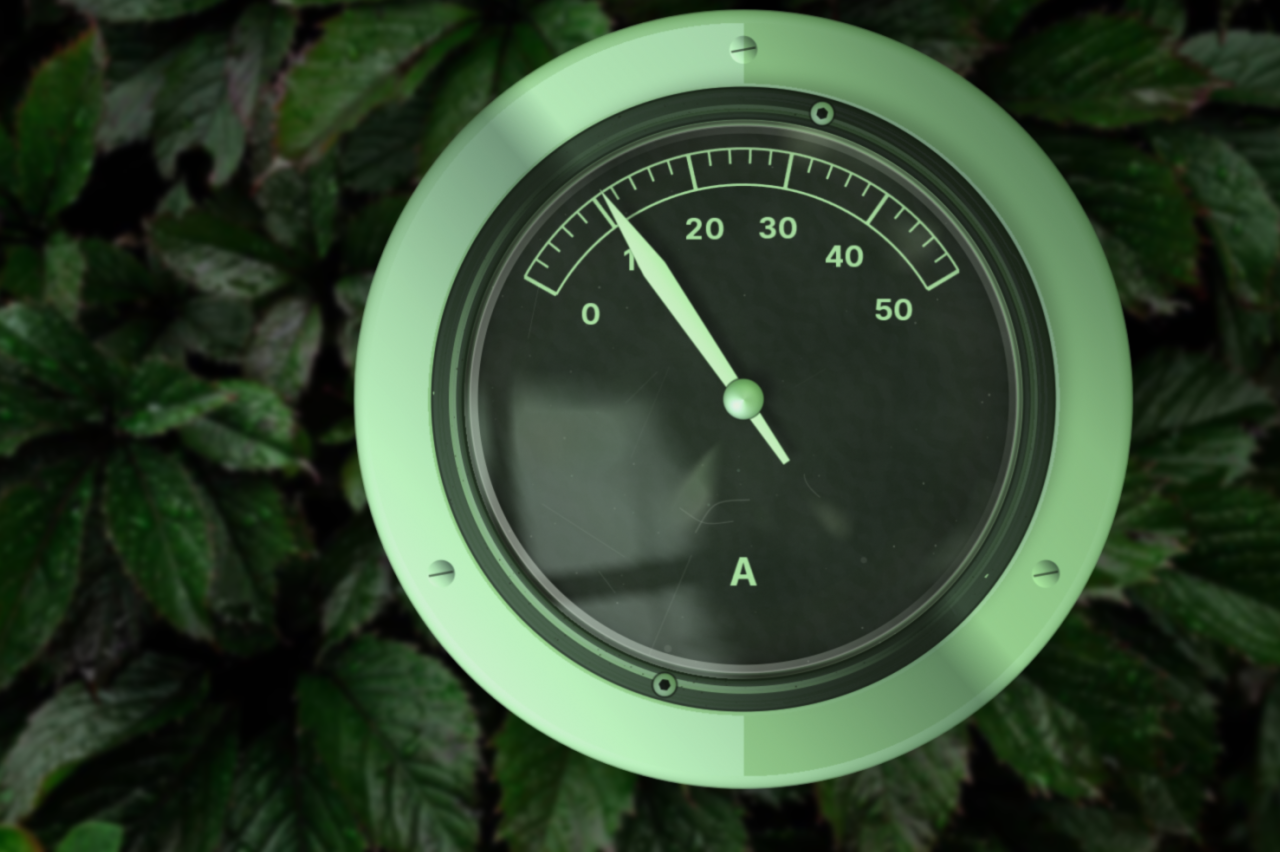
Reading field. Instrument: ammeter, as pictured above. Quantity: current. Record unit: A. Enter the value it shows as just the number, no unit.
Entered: 11
